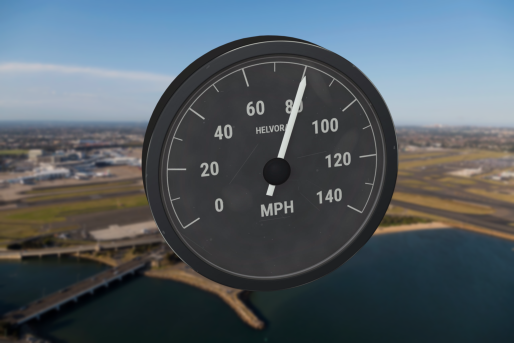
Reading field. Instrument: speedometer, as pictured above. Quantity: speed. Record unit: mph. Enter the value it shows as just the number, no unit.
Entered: 80
